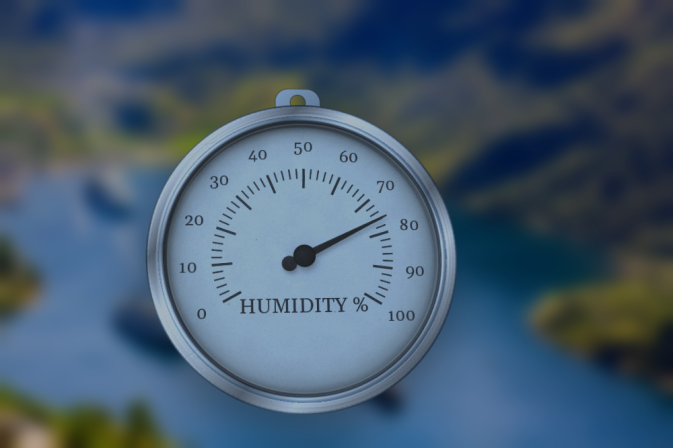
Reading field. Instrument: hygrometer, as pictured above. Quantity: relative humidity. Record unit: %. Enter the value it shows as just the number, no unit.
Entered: 76
